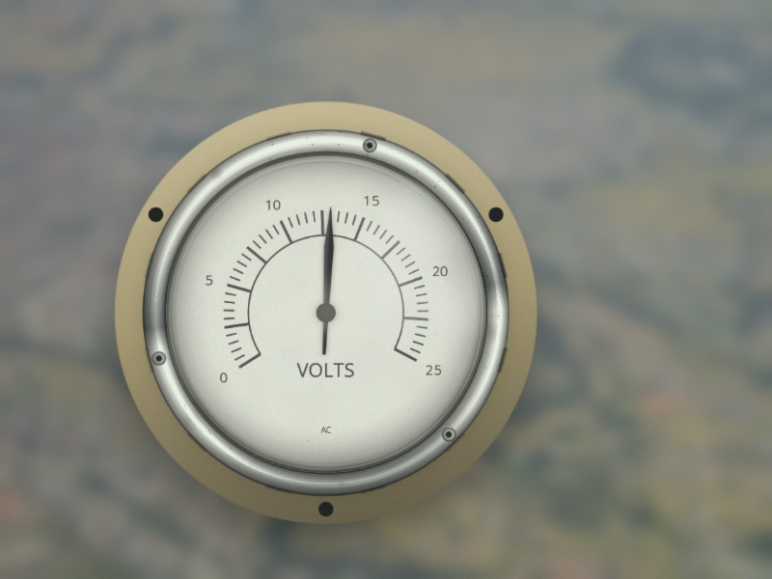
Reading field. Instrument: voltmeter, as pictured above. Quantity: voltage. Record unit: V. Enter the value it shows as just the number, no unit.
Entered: 13
